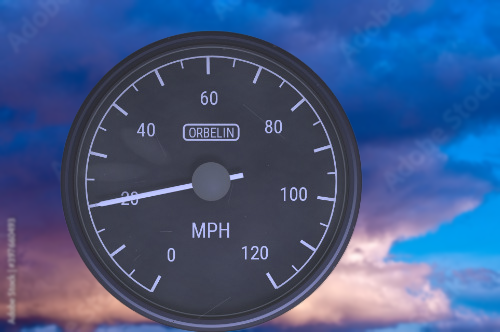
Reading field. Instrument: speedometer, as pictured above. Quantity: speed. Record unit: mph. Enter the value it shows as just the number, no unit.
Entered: 20
